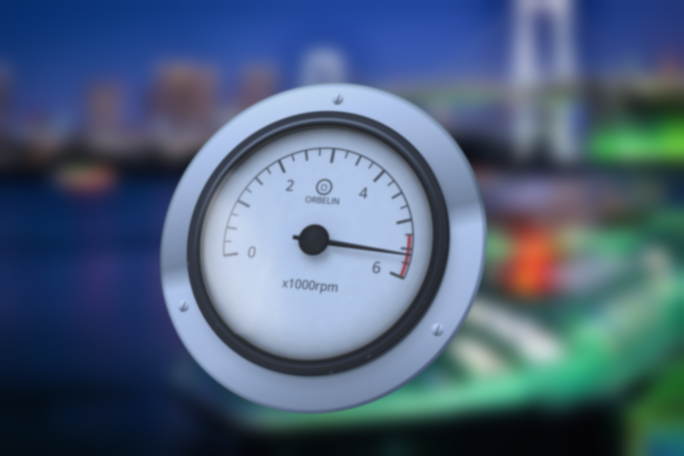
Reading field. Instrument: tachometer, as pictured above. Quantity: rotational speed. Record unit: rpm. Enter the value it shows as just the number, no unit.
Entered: 5625
